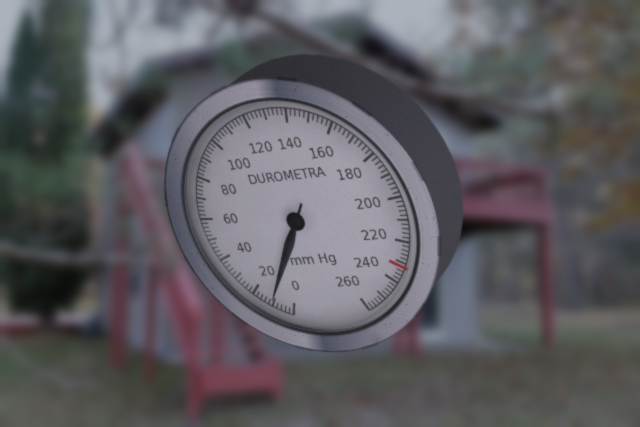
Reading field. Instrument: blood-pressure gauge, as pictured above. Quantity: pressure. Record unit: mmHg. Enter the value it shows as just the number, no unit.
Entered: 10
